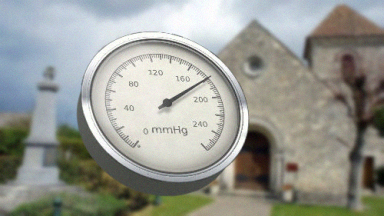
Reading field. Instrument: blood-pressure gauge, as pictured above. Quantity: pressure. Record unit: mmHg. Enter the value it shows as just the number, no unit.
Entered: 180
